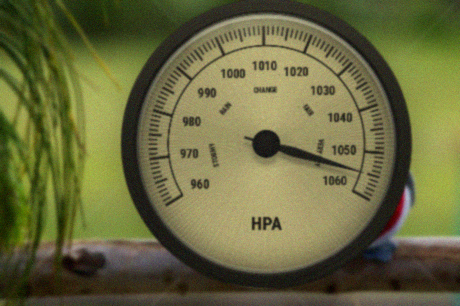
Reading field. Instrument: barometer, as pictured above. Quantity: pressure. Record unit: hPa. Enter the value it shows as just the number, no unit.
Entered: 1055
